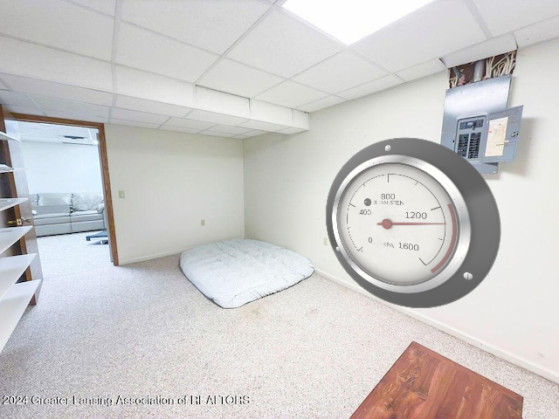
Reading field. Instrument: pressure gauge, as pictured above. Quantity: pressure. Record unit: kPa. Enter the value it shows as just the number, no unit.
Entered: 1300
